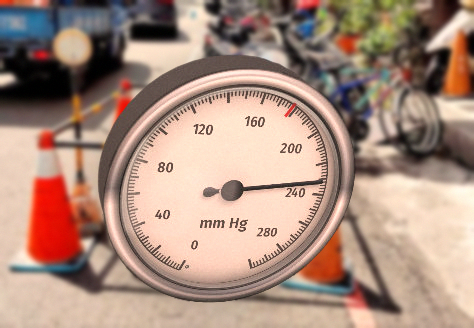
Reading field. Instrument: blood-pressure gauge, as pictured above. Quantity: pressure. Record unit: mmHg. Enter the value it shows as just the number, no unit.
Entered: 230
